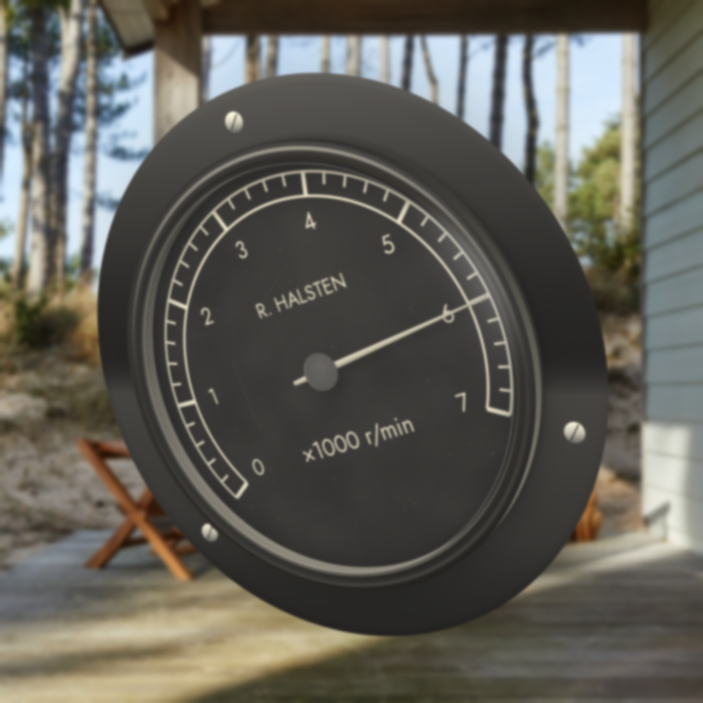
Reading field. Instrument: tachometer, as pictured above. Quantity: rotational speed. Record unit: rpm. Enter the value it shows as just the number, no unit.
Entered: 6000
